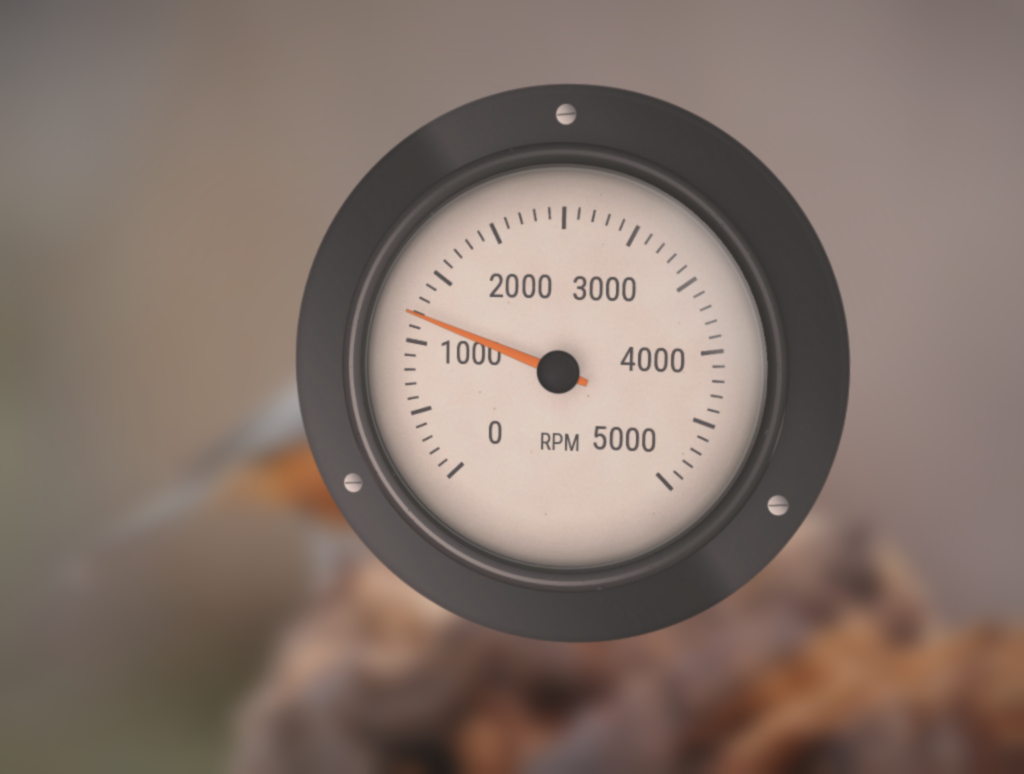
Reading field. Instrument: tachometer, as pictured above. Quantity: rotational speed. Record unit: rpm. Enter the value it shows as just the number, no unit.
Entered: 1200
